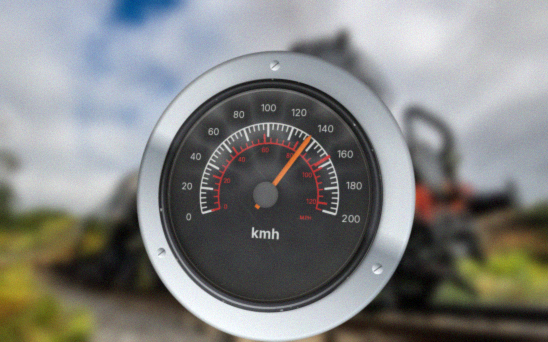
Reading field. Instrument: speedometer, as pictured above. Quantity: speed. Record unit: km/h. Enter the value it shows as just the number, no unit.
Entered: 136
